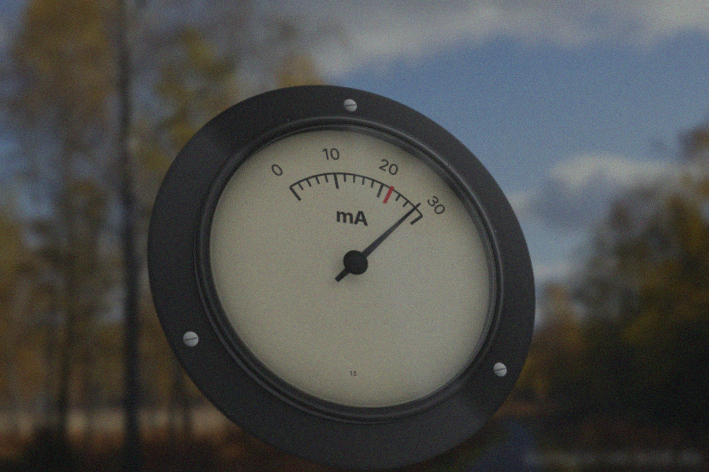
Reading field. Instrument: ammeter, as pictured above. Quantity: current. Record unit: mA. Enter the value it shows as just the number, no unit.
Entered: 28
